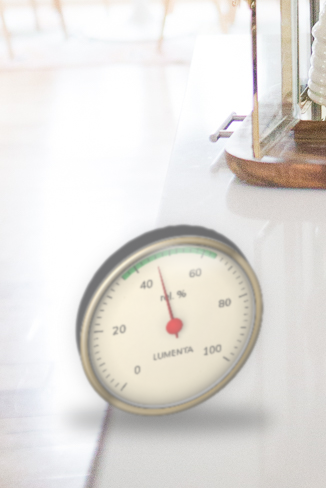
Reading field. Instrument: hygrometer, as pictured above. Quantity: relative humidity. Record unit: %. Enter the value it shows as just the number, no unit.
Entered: 46
